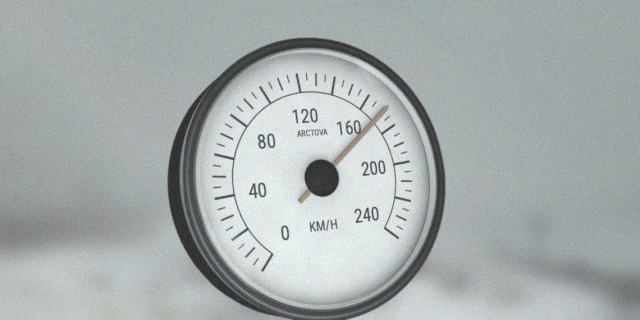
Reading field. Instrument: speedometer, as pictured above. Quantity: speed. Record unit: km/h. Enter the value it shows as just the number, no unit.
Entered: 170
